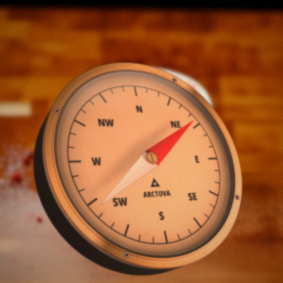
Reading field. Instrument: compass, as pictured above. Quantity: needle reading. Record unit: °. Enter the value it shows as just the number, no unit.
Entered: 55
